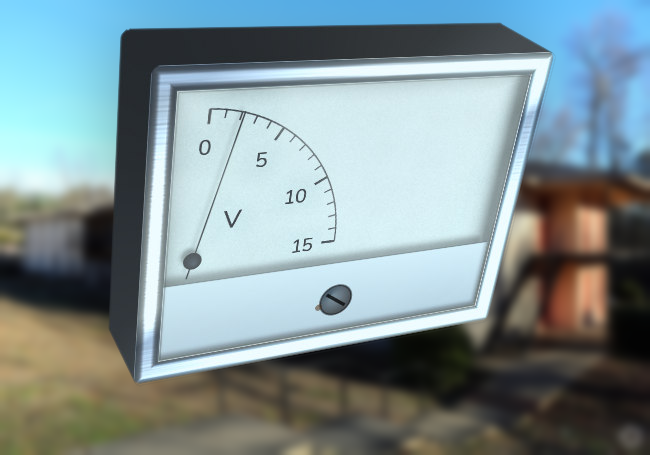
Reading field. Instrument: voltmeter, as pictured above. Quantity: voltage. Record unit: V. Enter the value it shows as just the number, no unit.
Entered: 2
